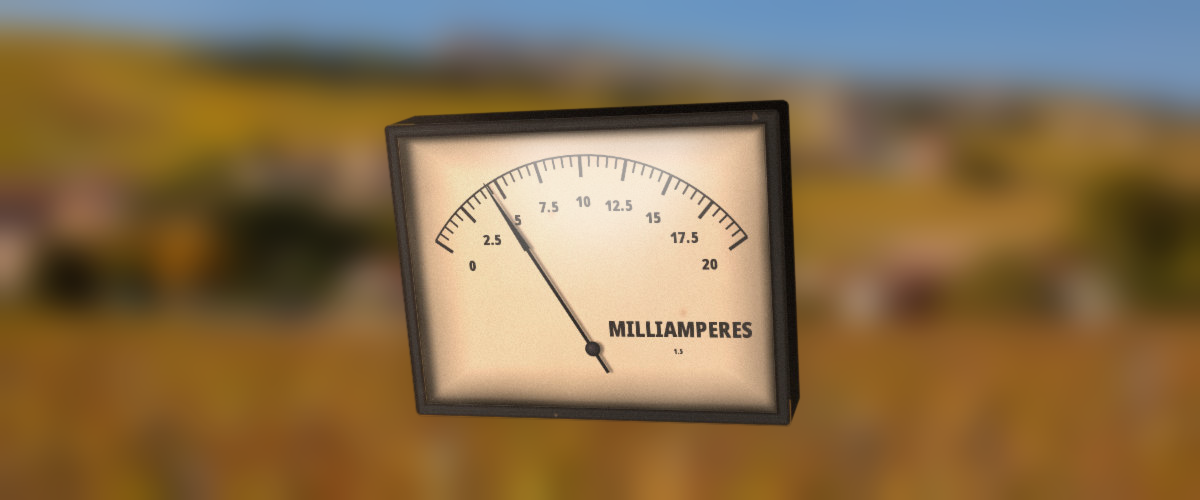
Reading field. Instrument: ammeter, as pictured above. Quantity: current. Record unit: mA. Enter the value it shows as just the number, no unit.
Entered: 4.5
